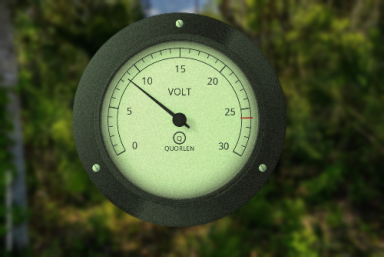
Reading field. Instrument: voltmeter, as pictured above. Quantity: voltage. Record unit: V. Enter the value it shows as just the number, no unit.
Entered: 8.5
